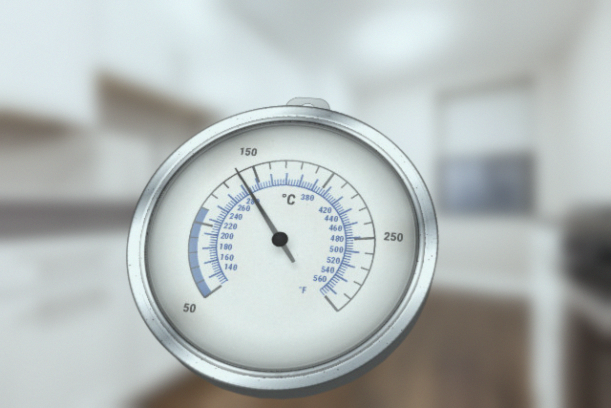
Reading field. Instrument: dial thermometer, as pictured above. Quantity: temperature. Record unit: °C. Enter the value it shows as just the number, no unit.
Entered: 140
